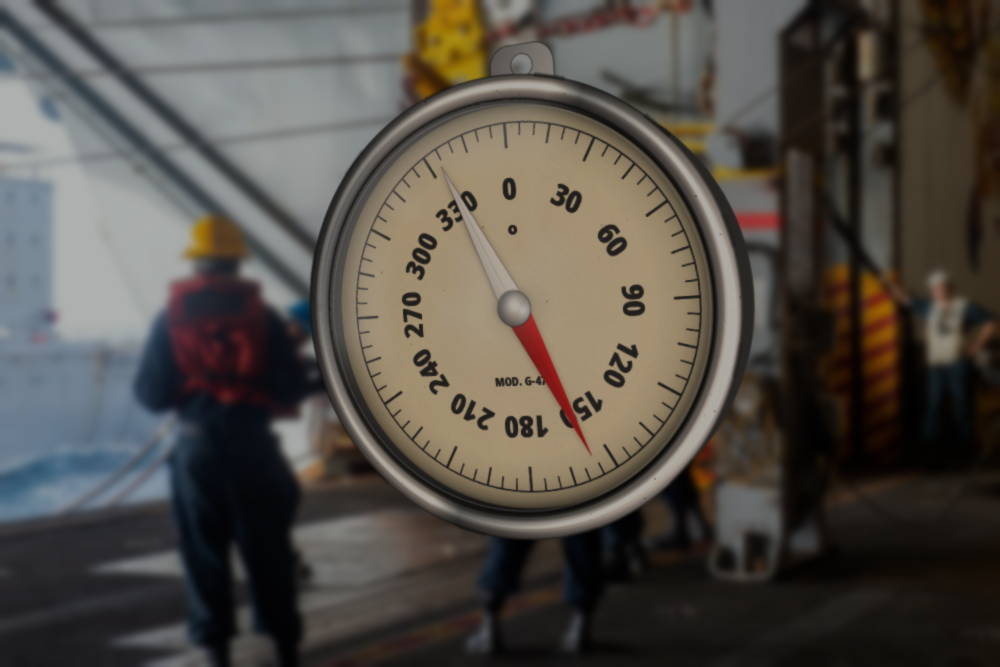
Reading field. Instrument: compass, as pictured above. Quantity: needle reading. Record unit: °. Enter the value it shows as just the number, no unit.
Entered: 155
